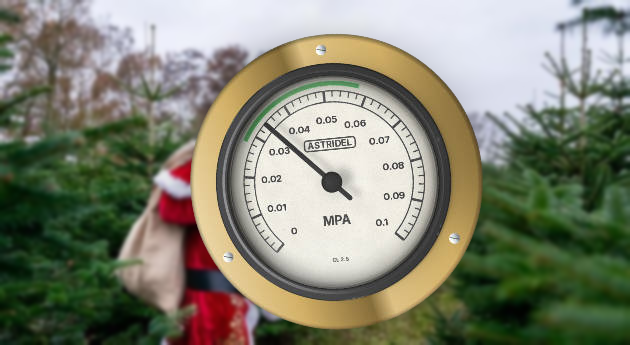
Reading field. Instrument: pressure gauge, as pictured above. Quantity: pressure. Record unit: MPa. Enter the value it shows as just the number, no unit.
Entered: 0.034
